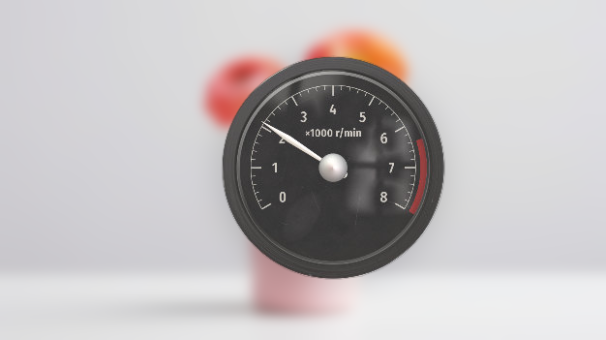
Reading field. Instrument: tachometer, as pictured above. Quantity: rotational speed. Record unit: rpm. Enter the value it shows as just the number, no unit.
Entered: 2100
